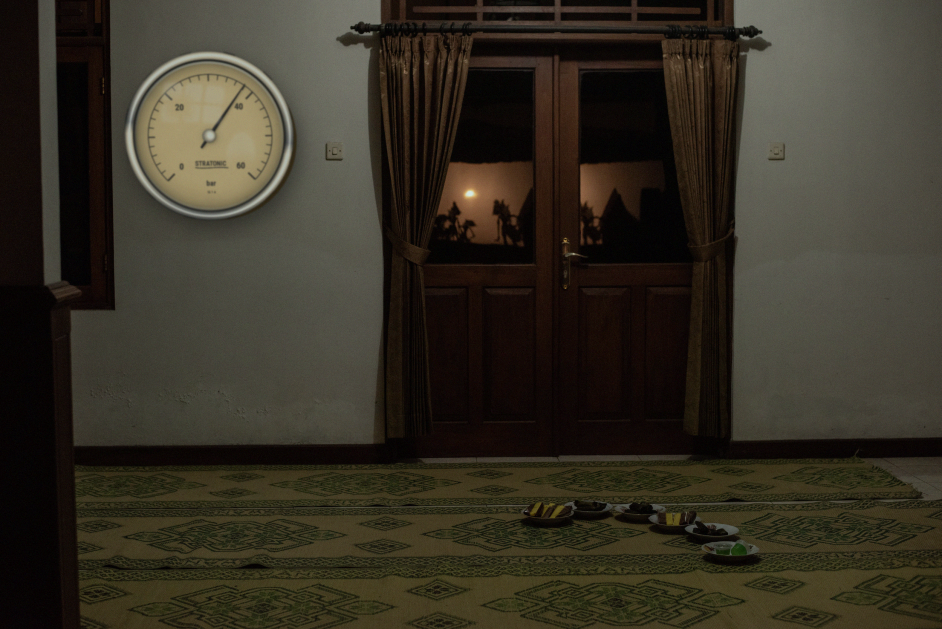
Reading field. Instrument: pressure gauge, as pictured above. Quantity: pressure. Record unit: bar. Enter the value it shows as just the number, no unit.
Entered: 38
